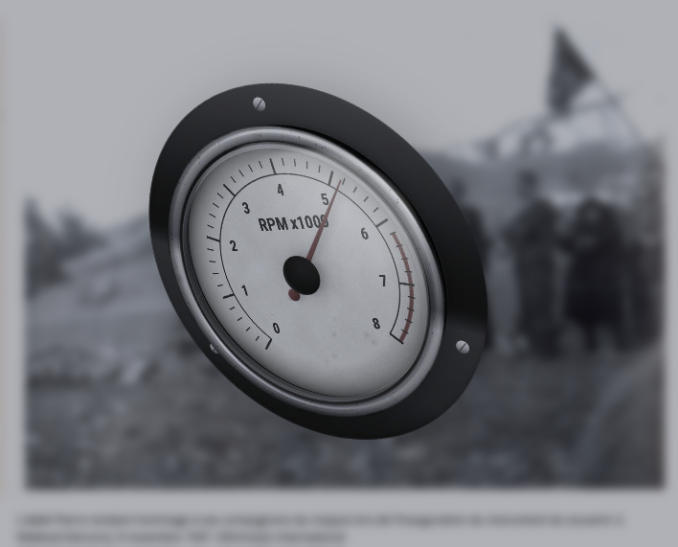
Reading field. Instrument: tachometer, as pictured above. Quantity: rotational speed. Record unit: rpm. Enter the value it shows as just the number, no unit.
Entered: 5200
